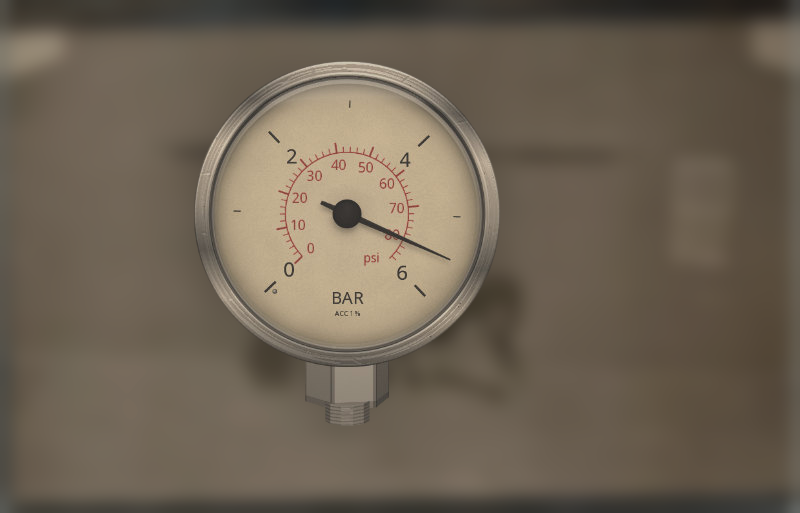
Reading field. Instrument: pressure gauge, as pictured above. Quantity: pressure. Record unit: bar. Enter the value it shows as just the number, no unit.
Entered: 5.5
